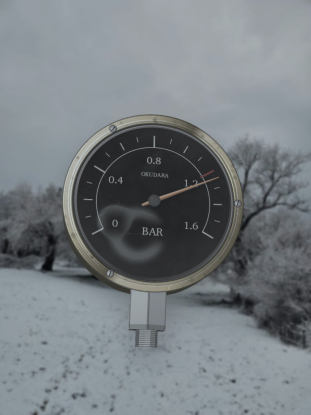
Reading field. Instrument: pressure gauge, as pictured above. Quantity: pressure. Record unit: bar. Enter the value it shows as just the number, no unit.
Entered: 1.25
